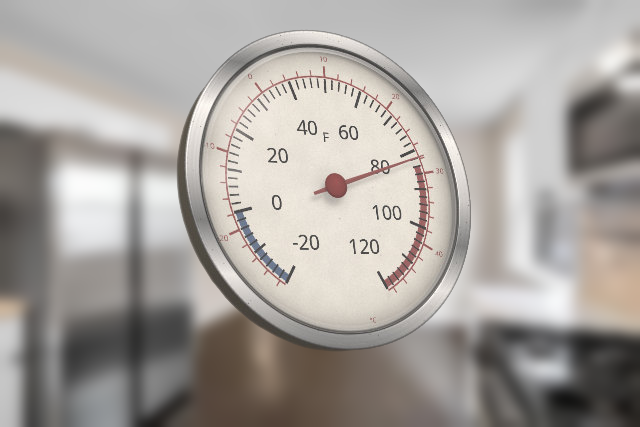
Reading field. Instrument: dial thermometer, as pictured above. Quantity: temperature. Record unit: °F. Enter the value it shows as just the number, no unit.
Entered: 82
